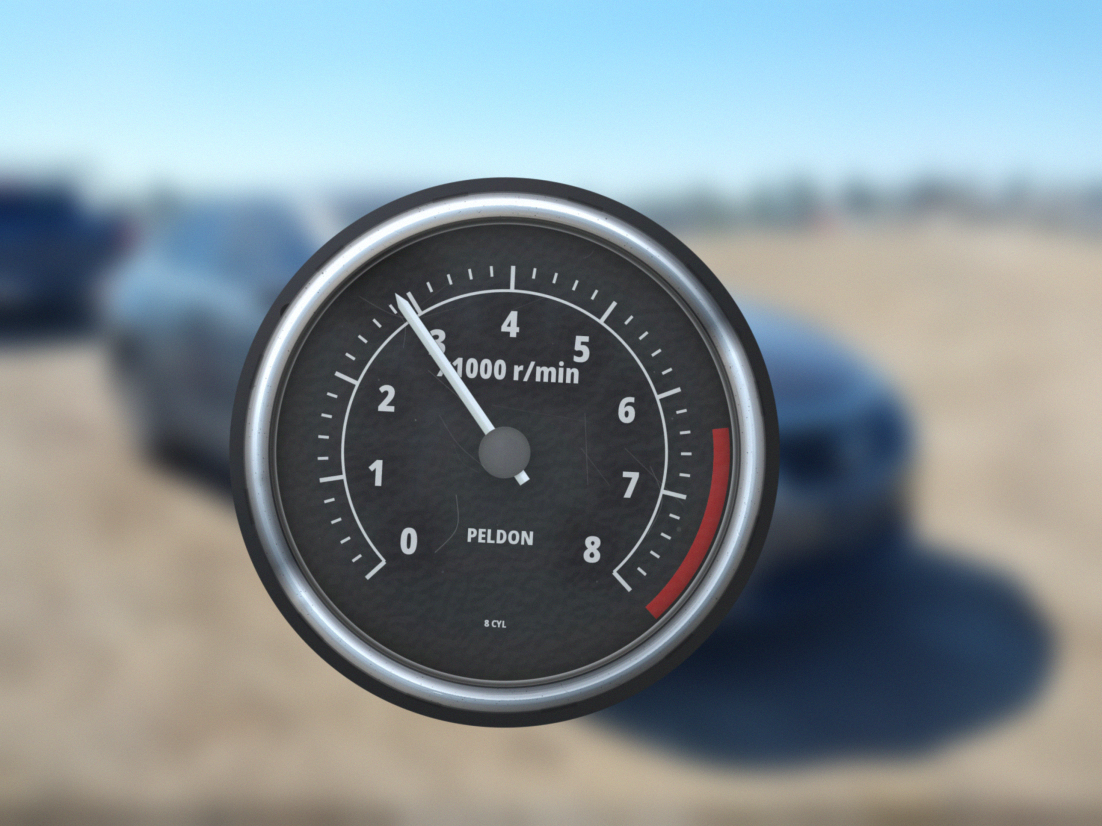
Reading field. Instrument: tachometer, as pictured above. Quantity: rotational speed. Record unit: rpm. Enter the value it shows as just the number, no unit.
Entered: 2900
